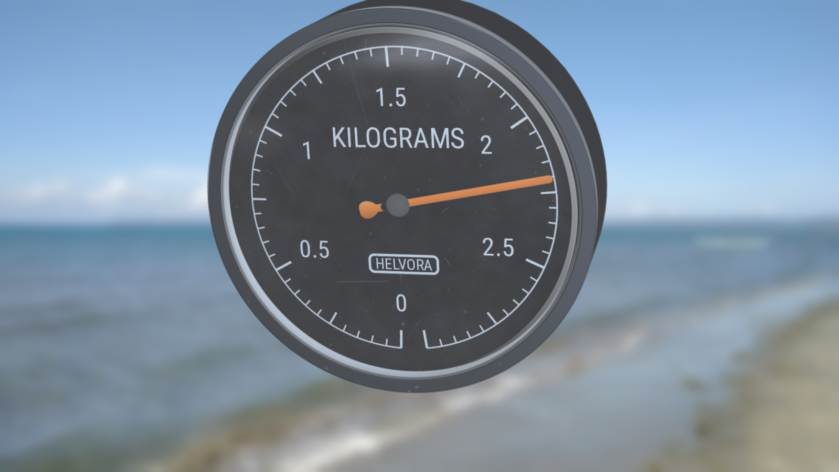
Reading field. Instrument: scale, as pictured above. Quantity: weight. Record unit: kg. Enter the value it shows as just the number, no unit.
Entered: 2.2
